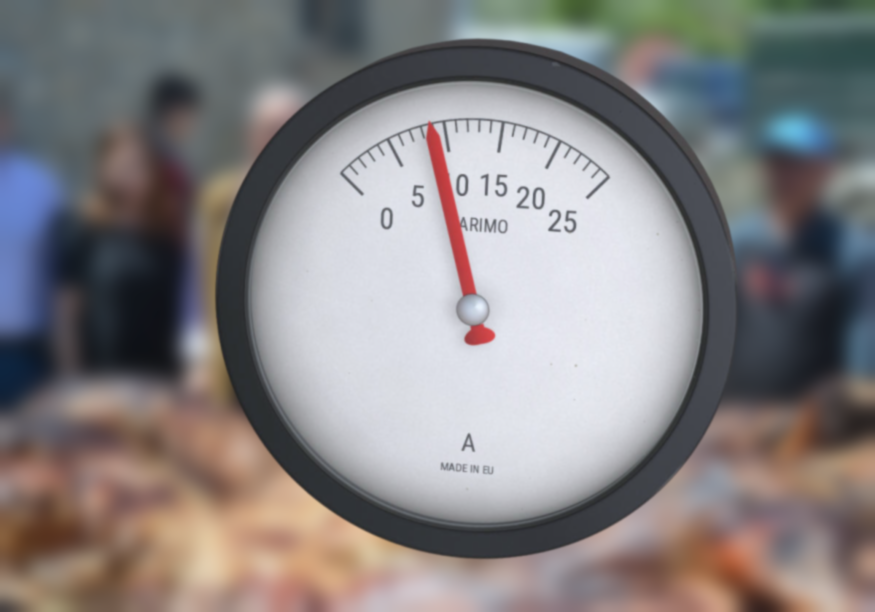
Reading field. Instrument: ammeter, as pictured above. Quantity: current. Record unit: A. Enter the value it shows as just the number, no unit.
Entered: 9
